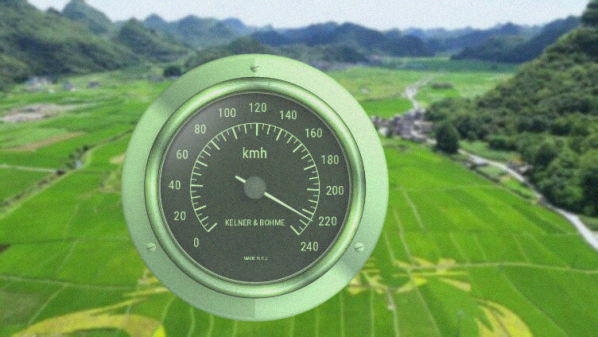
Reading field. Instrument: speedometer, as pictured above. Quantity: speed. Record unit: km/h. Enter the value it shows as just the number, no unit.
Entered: 225
